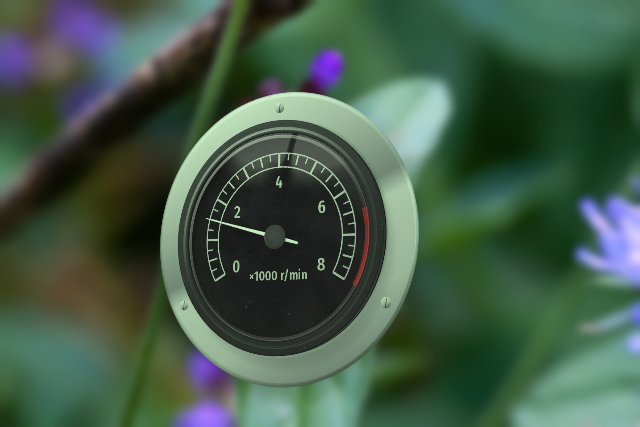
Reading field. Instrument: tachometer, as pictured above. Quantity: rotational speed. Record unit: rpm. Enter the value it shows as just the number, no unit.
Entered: 1500
